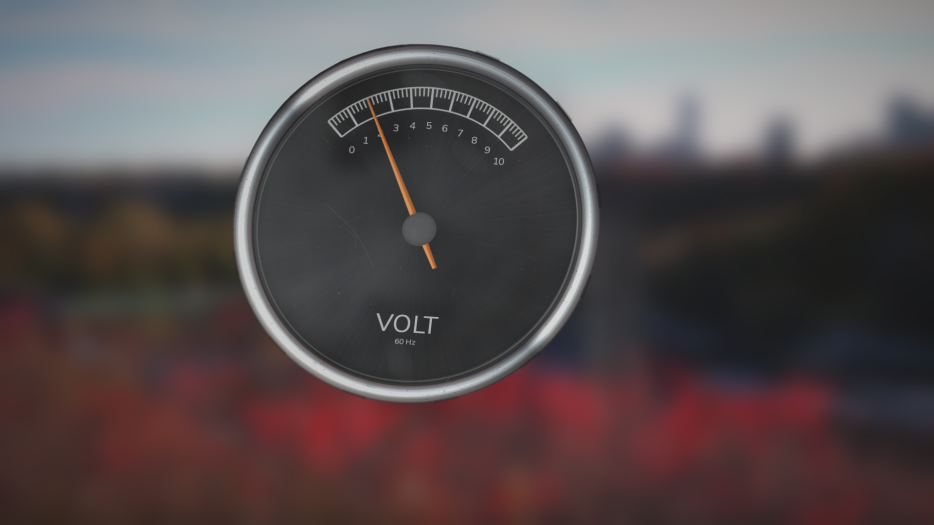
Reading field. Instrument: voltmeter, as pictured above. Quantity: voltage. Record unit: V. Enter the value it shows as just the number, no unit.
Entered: 2
